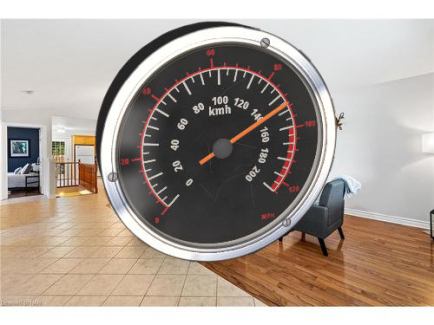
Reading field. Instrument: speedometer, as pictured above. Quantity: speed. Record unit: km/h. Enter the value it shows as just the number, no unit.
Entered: 145
